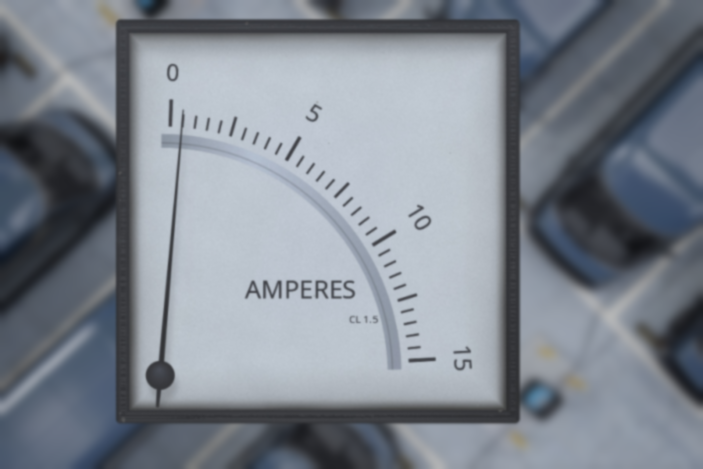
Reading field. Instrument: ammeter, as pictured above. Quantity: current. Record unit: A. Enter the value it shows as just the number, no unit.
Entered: 0.5
